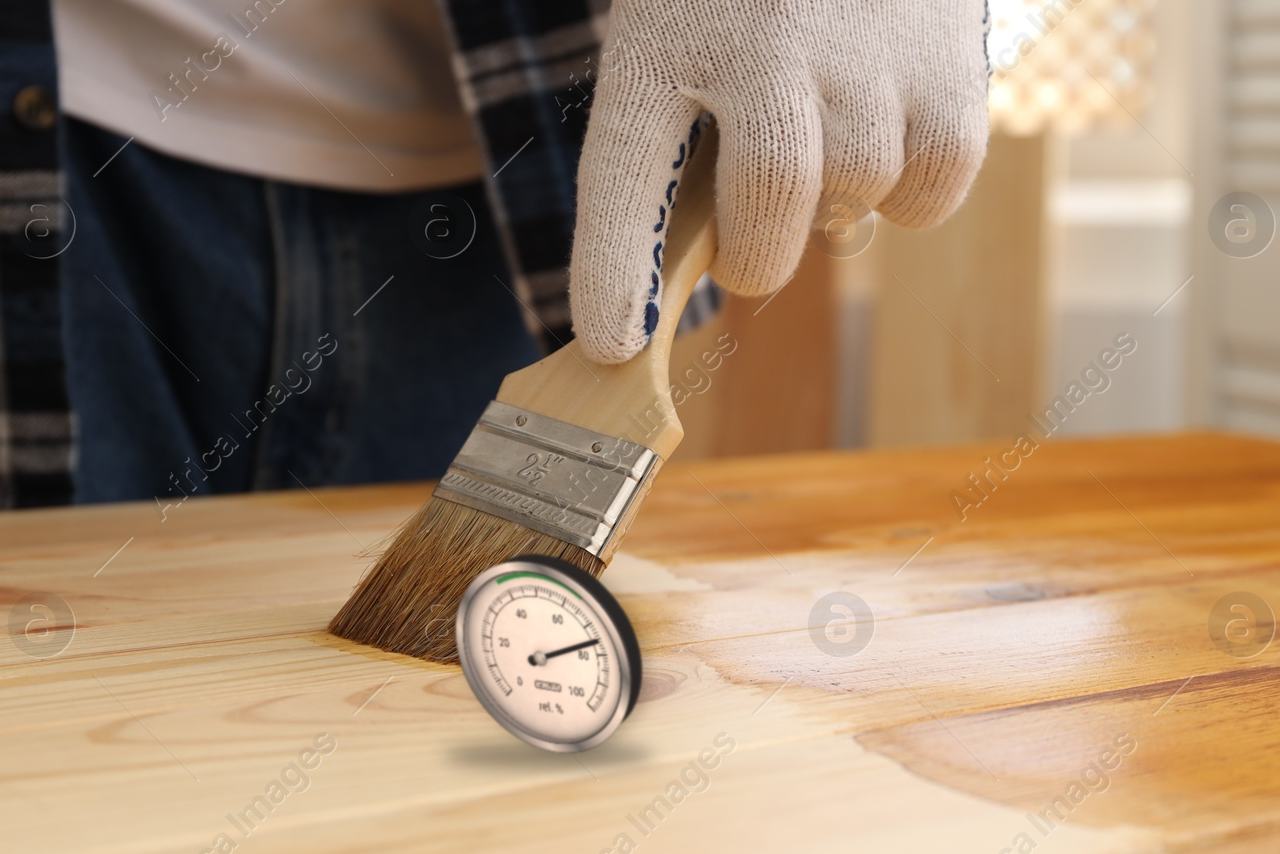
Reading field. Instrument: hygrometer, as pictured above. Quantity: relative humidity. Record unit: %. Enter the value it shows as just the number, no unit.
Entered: 75
